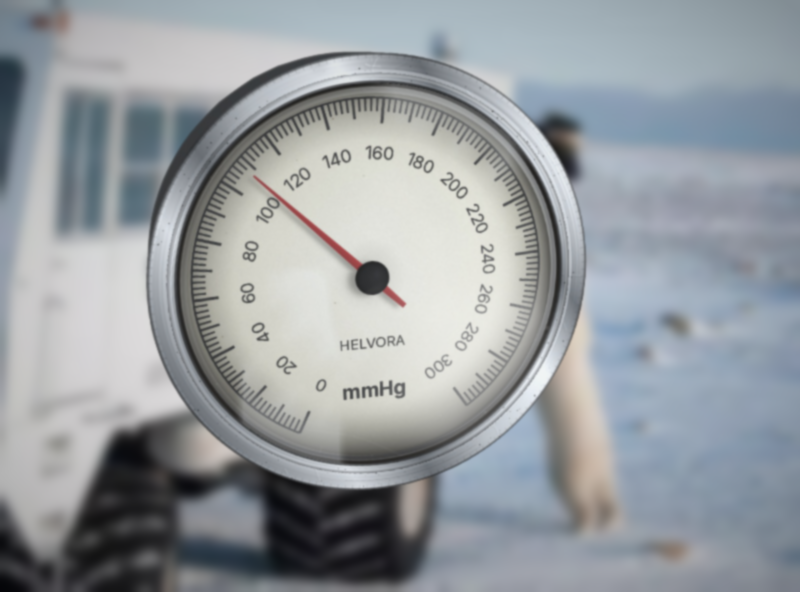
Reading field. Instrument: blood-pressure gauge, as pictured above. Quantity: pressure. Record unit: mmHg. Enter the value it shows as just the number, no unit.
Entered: 108
